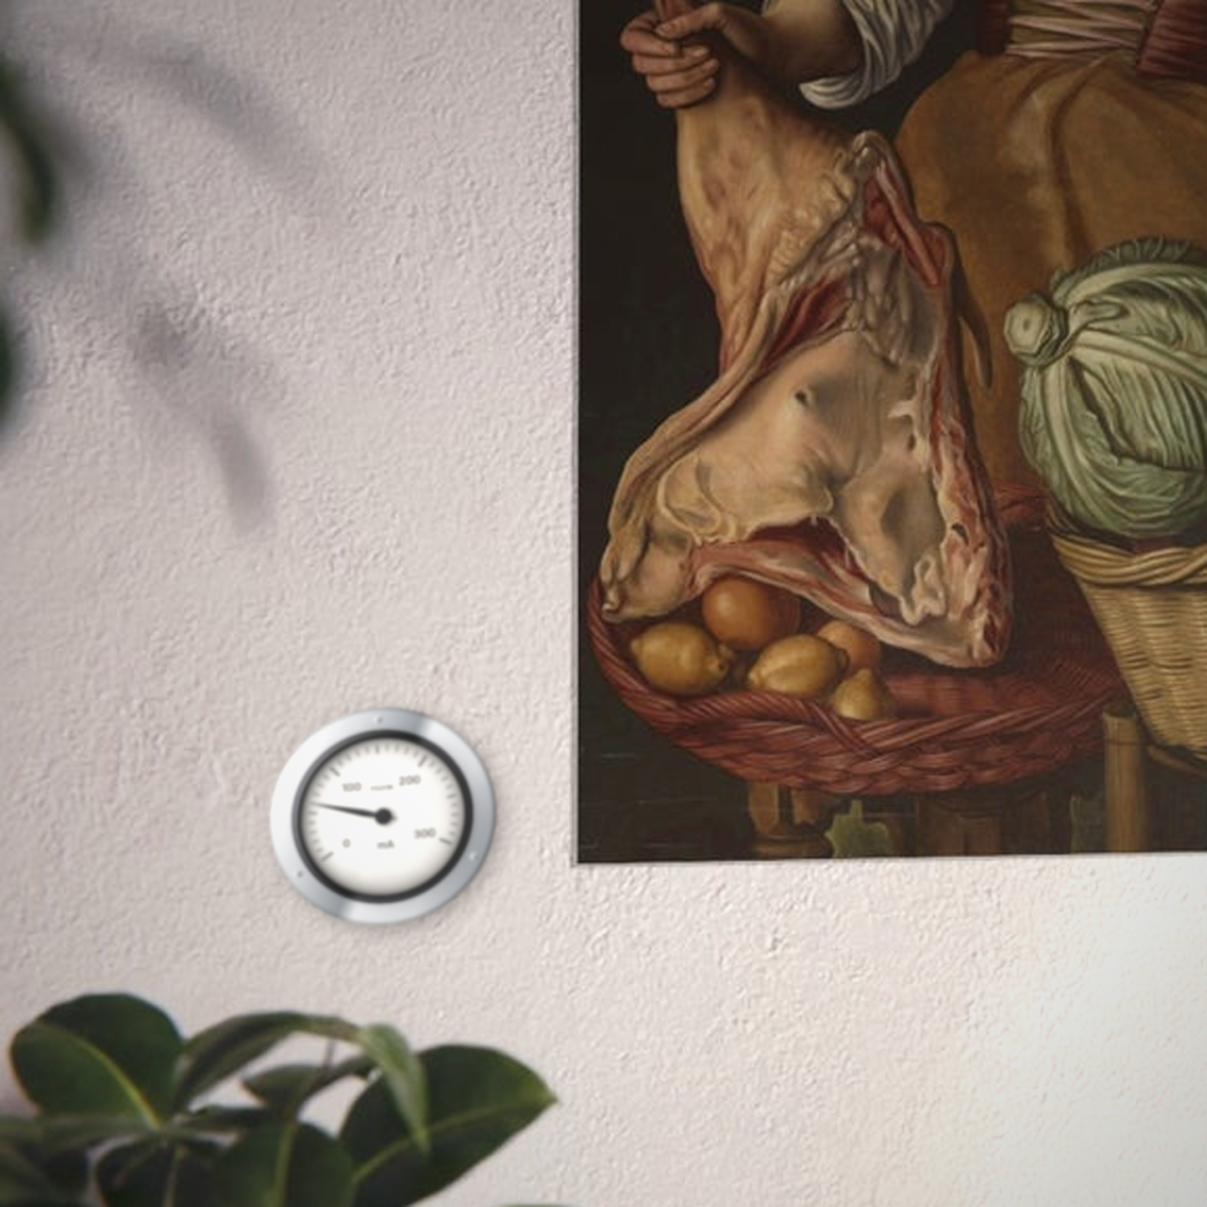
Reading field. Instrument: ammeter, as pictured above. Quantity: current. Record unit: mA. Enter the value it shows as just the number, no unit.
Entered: 60
